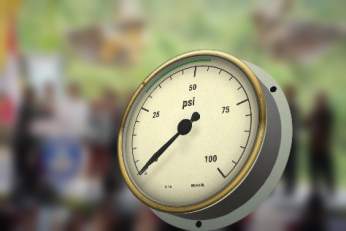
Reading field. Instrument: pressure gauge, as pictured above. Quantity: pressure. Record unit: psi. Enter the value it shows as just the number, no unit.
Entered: 0
